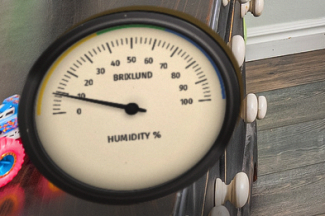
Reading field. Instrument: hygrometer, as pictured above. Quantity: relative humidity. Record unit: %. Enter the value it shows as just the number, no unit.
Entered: 10
